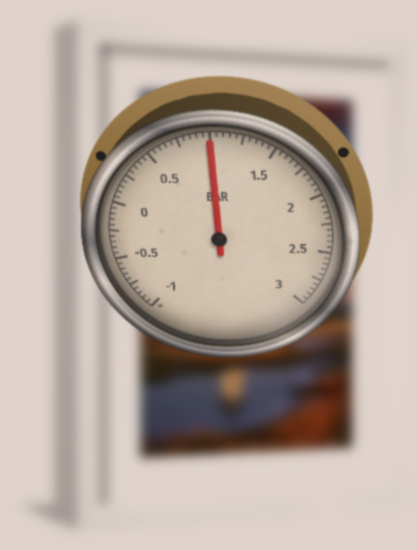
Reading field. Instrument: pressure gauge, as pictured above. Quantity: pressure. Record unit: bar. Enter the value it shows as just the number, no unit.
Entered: 1
